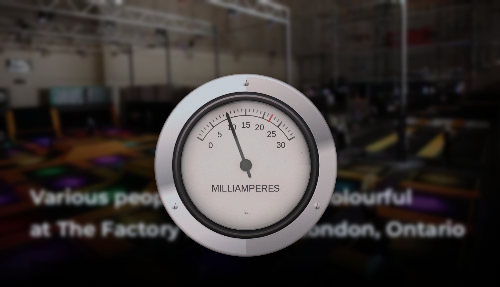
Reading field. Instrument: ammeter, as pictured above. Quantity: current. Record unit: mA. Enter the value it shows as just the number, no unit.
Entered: 10
